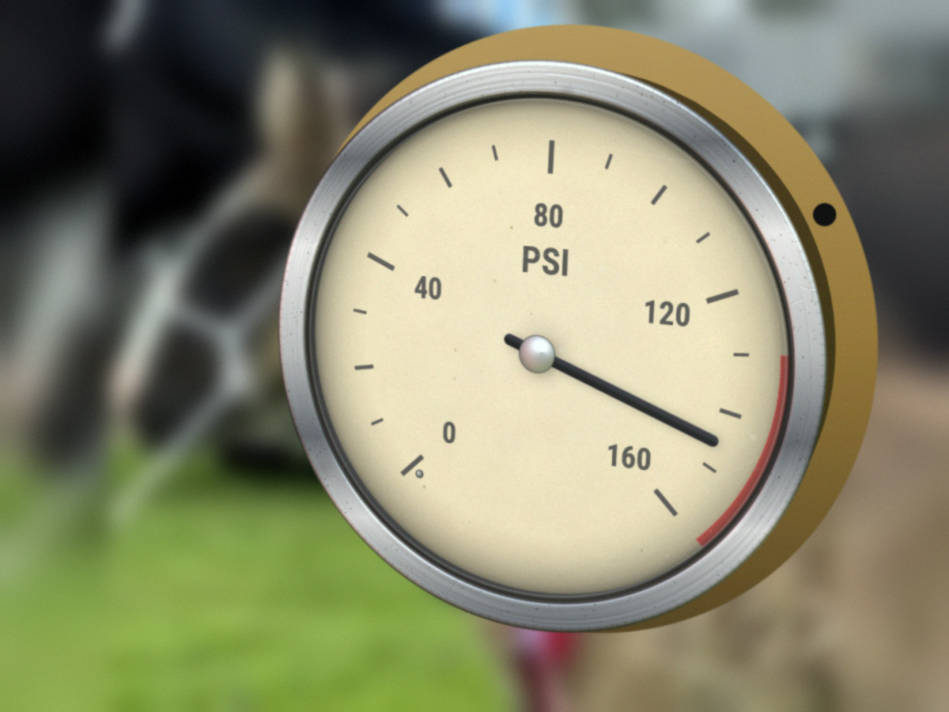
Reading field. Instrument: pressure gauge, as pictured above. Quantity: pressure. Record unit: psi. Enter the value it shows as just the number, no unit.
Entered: 145
